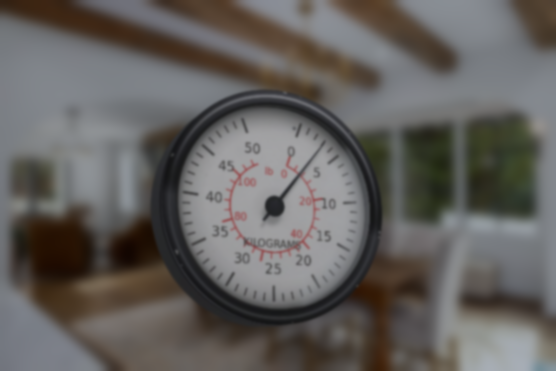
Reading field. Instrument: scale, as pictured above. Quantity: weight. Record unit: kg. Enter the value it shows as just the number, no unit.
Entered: 3
